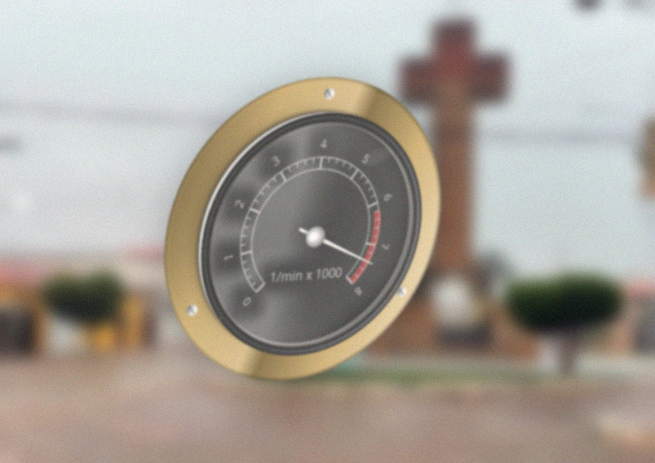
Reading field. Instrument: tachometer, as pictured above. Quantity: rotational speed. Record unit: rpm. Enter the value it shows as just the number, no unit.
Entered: 7400
